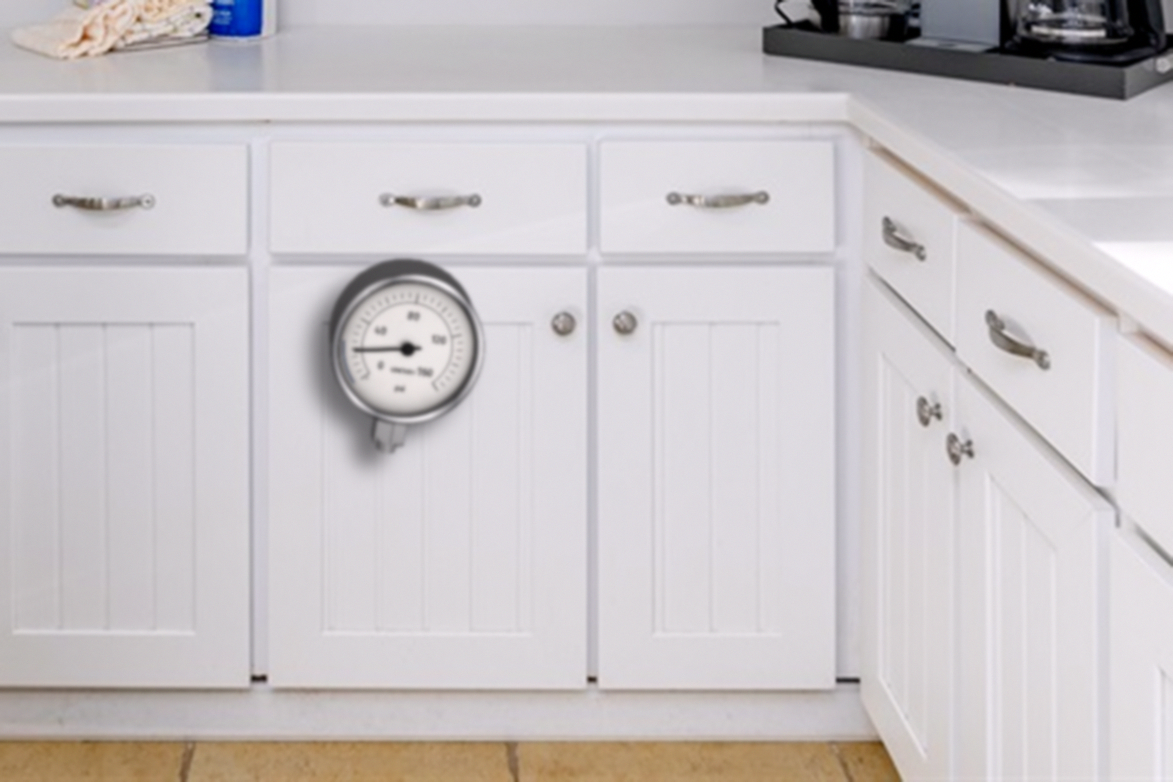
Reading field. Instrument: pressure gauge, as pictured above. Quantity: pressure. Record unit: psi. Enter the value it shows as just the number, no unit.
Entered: 20
